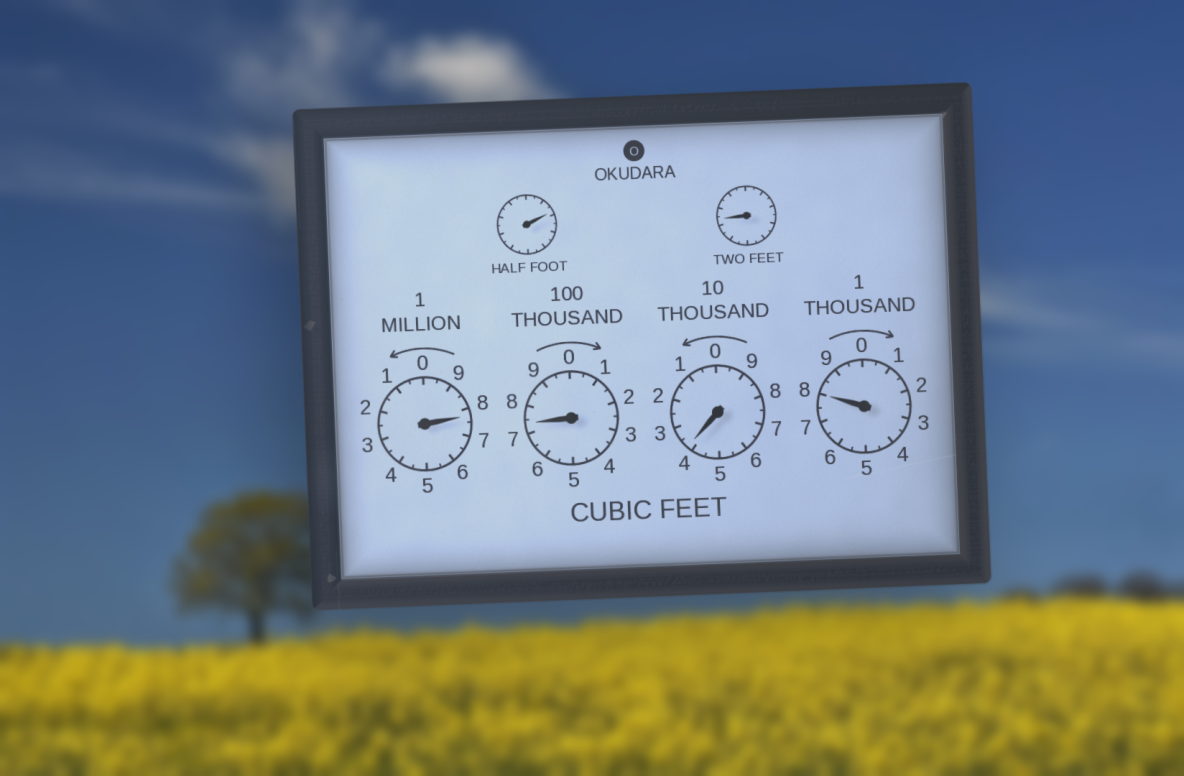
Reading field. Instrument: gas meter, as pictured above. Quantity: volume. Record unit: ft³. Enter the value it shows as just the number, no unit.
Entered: 773800
